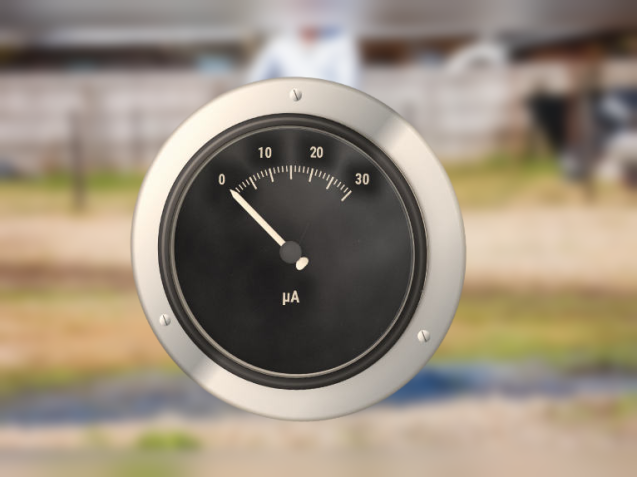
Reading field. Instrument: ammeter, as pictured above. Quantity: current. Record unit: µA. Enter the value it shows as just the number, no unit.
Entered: 0
